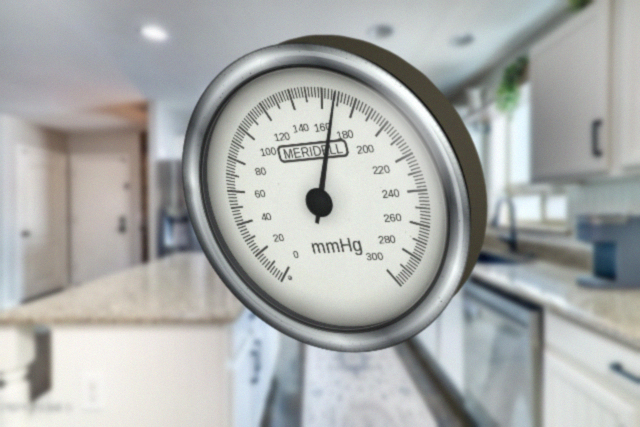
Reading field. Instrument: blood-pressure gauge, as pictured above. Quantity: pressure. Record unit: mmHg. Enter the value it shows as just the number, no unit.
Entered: 170
